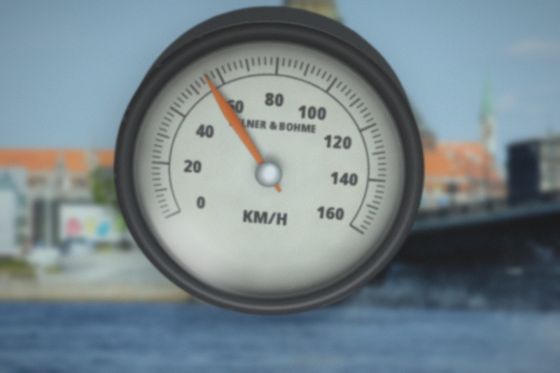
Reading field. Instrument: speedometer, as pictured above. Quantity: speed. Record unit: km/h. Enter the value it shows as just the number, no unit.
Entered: 56
